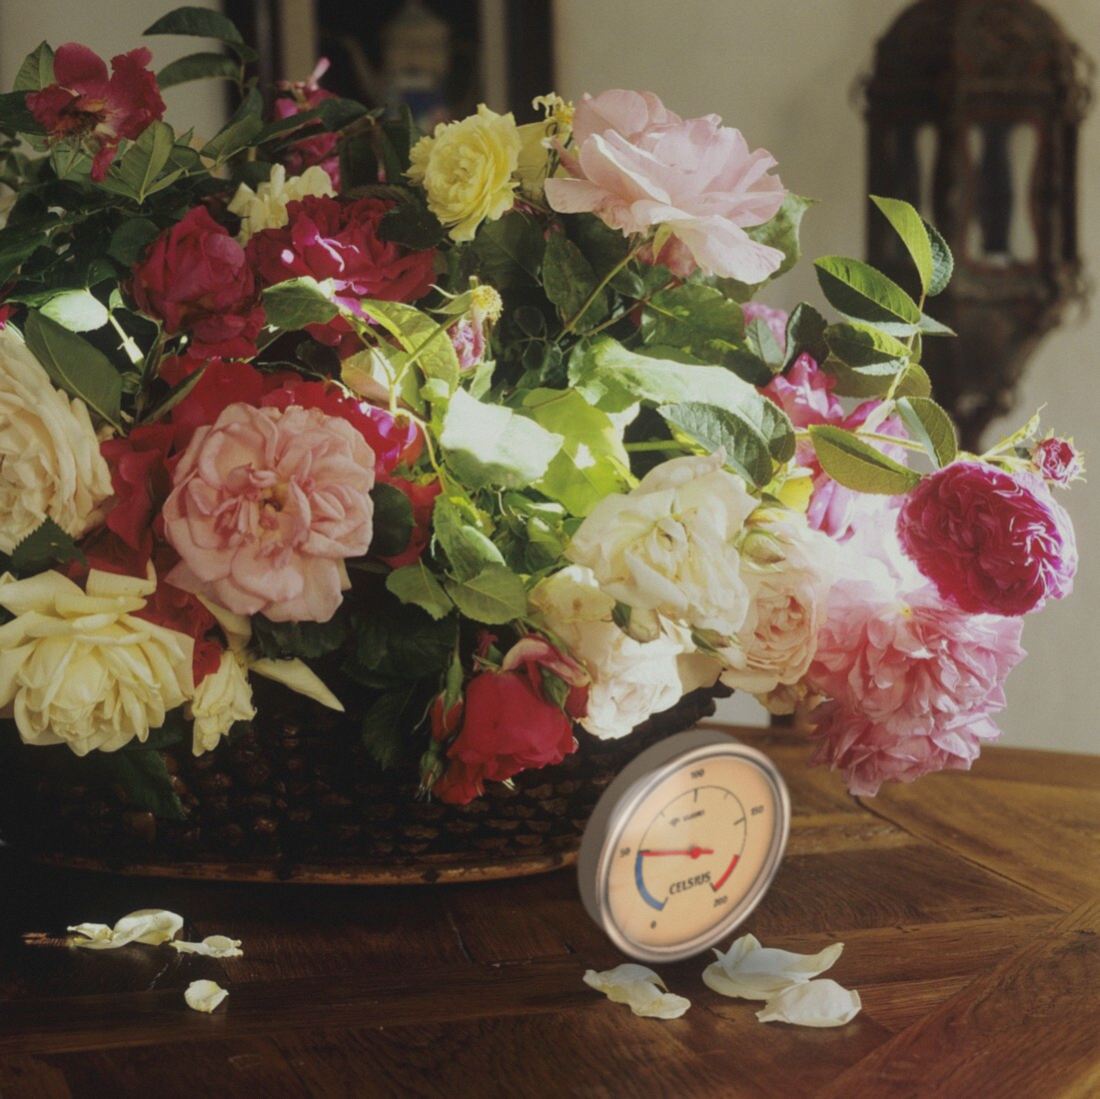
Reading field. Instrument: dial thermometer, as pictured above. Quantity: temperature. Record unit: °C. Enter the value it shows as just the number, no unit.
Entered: 50
